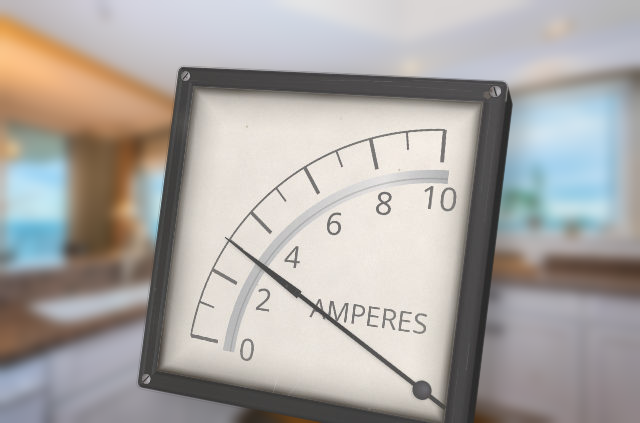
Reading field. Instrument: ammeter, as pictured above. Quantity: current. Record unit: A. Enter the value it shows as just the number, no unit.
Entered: 3
